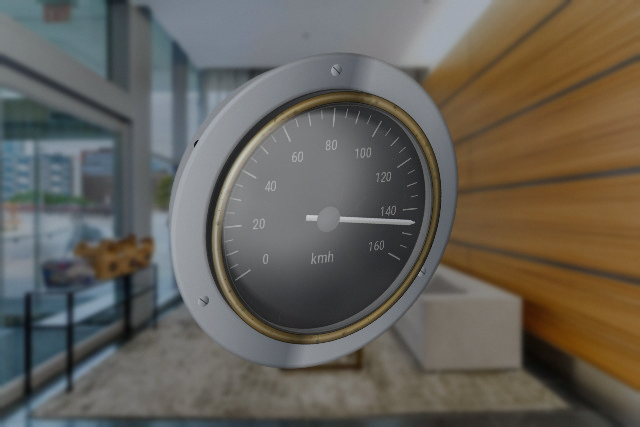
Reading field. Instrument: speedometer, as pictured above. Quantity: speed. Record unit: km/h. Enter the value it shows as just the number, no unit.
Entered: 145
